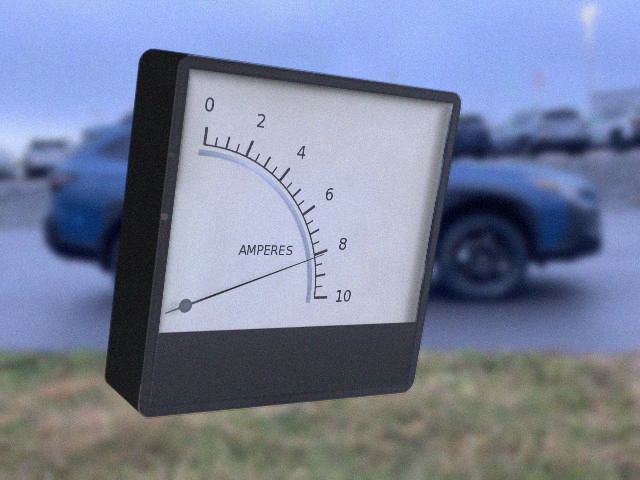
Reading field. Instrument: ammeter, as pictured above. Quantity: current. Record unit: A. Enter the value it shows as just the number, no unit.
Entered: 8
